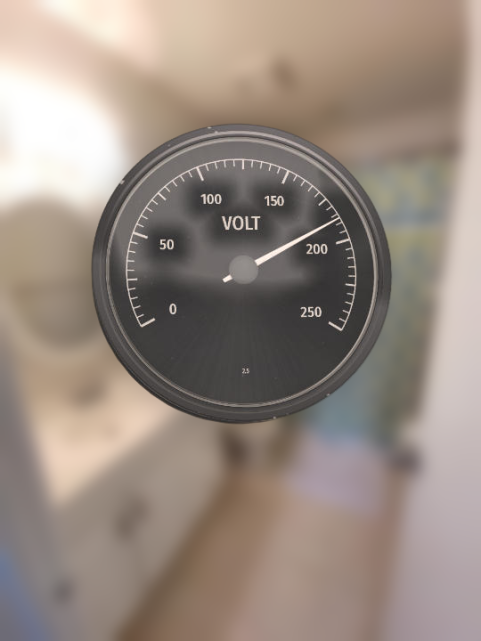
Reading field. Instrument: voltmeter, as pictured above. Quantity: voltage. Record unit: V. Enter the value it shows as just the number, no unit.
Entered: 187.5
